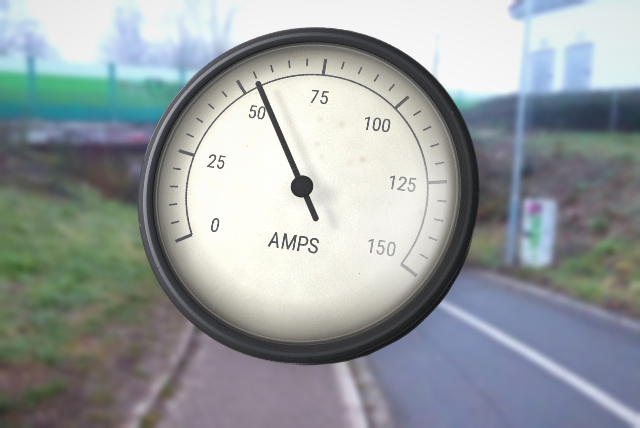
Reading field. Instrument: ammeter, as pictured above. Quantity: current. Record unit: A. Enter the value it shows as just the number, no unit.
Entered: 55
